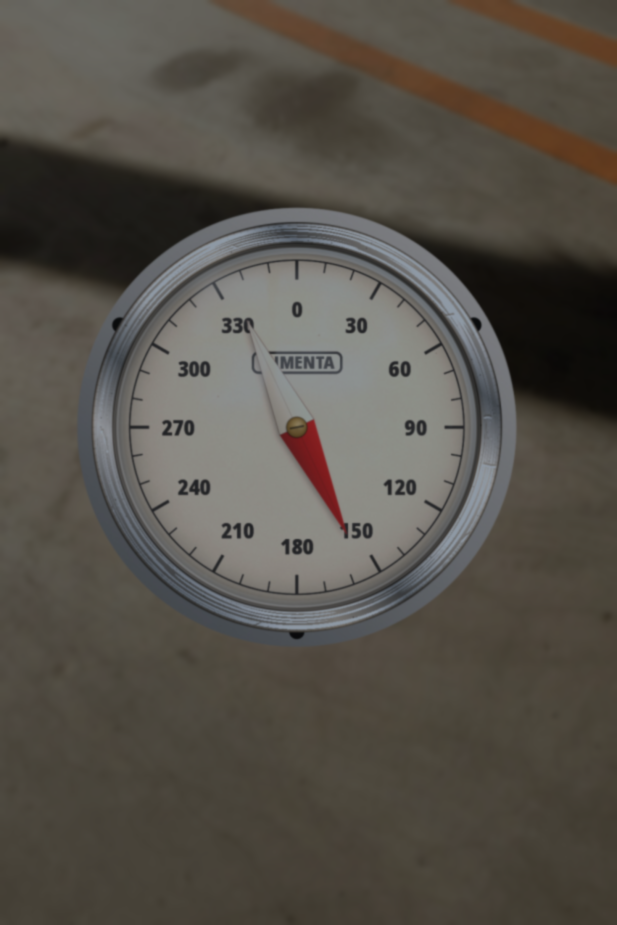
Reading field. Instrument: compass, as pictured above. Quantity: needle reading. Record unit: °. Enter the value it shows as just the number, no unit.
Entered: 155
